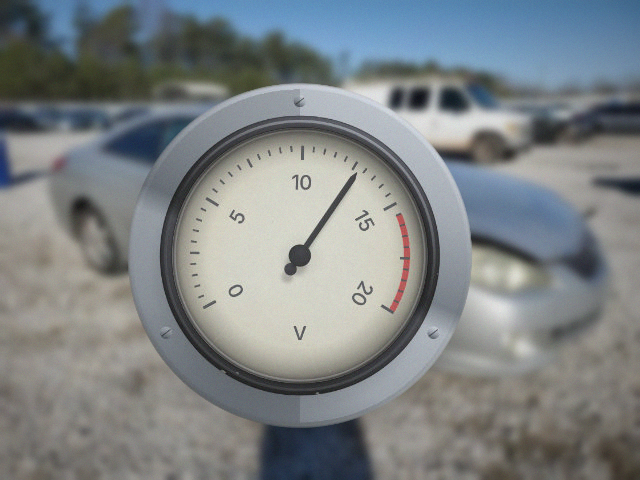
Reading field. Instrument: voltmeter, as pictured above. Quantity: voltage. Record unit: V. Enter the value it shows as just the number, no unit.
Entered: 12.75
